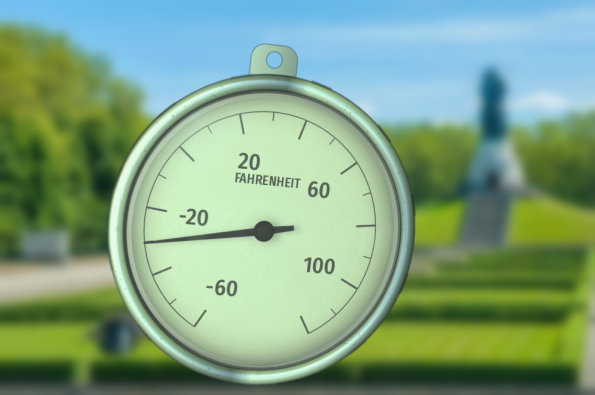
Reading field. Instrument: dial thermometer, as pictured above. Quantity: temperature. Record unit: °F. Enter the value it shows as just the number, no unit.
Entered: -30
